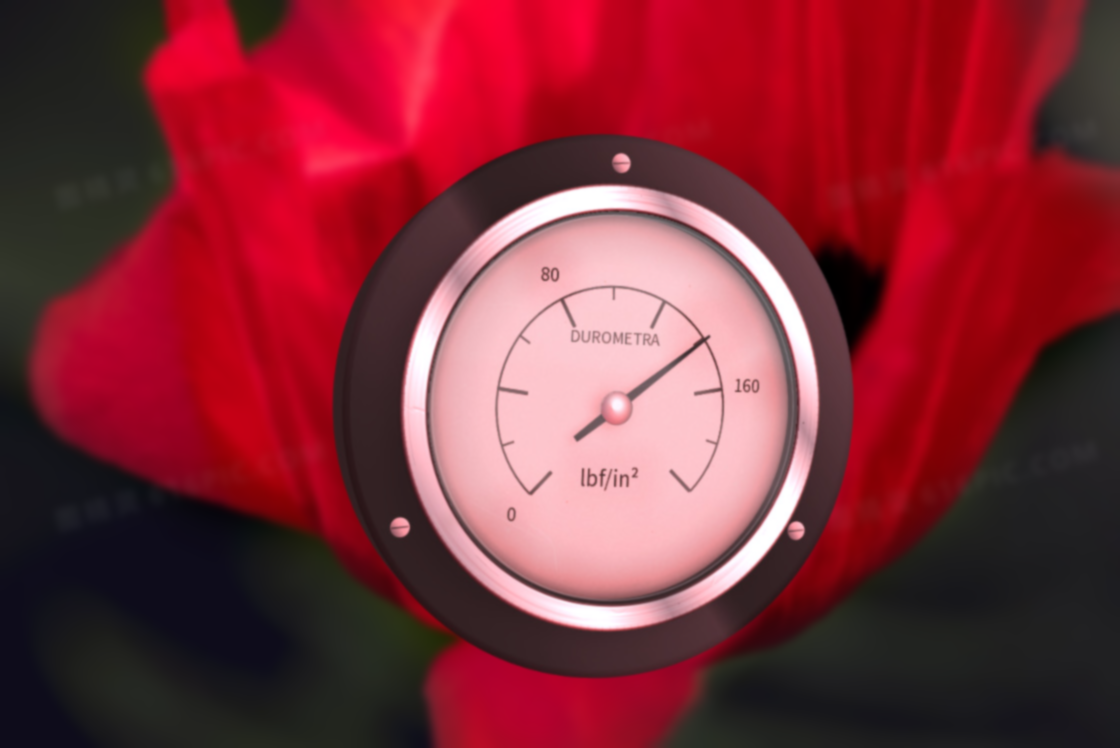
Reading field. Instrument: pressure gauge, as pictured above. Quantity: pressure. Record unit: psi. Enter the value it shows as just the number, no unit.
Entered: 140
